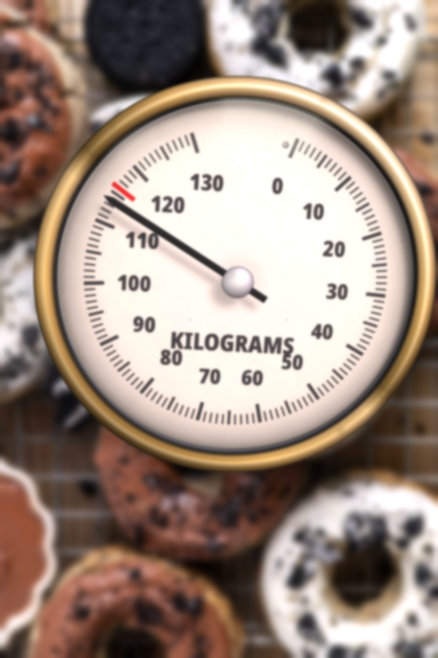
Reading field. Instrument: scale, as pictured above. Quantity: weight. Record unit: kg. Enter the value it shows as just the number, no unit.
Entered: 114
